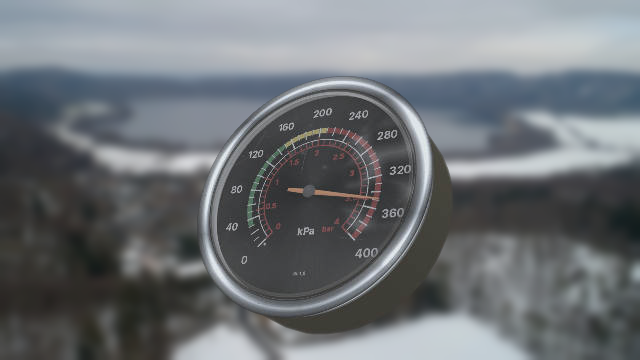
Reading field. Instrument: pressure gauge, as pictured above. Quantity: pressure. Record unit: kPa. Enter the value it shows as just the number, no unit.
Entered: 350
